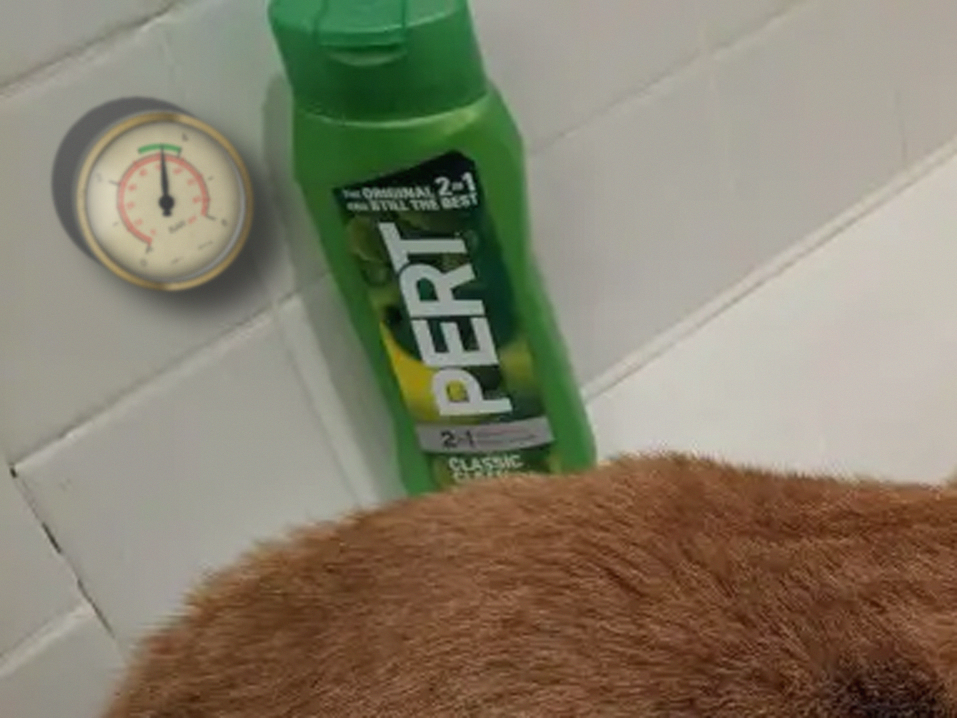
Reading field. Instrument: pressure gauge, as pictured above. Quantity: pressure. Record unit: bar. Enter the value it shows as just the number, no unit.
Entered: 3.5
